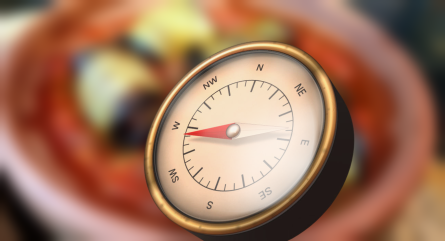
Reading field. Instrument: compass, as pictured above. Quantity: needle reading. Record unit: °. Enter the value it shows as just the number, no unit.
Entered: 260
